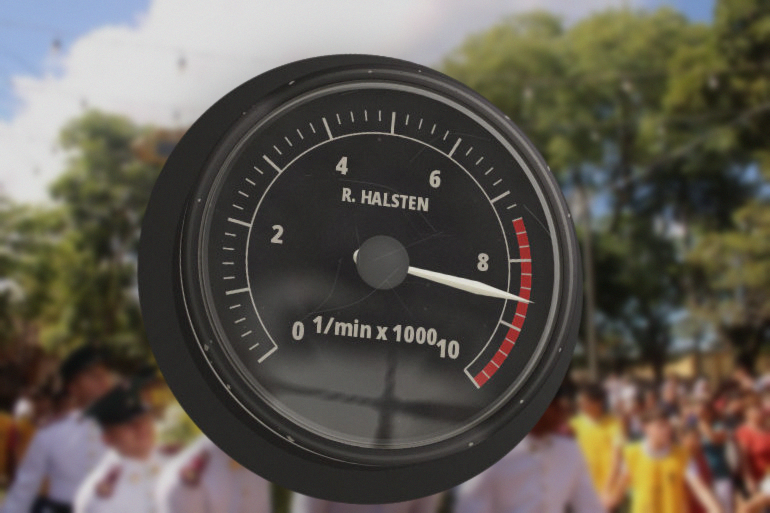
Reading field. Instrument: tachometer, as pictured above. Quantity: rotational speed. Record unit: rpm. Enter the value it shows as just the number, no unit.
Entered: 8600
